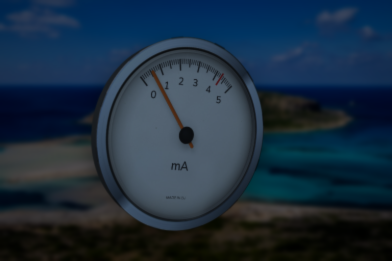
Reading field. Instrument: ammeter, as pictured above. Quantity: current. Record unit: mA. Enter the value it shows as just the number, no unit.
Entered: 0.5
